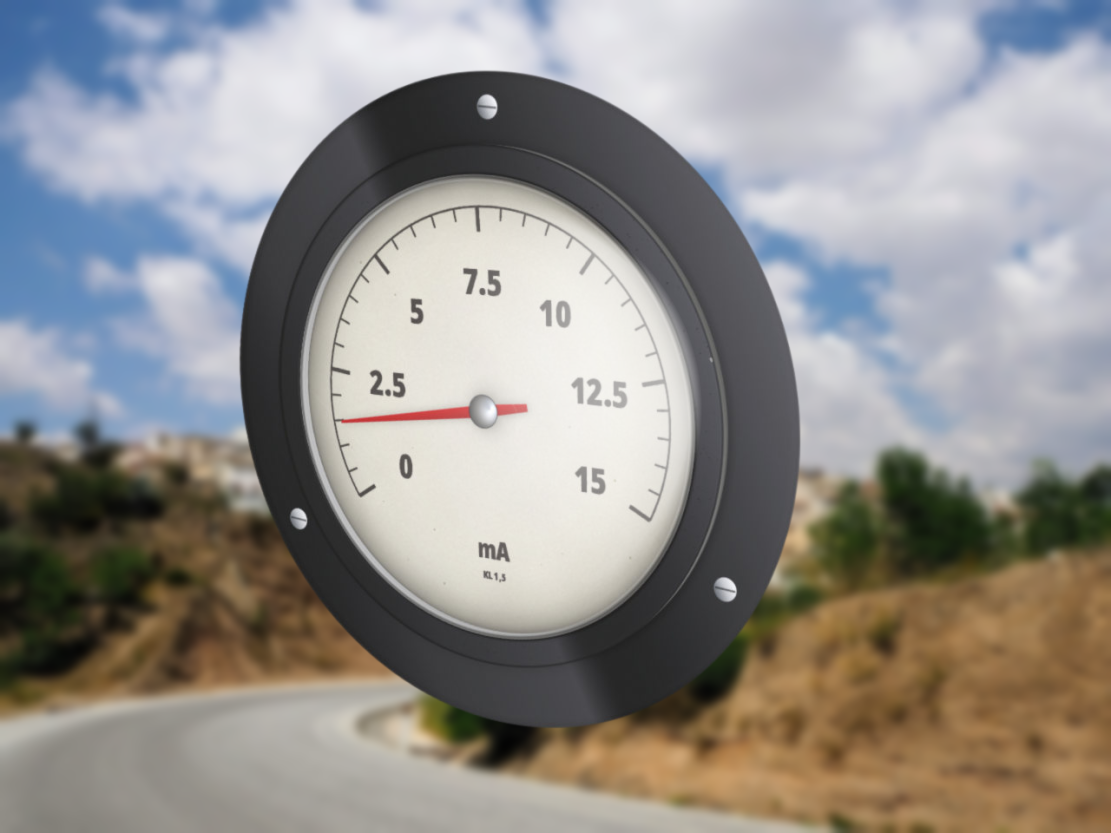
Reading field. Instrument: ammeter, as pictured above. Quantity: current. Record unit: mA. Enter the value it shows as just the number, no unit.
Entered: 1.5
